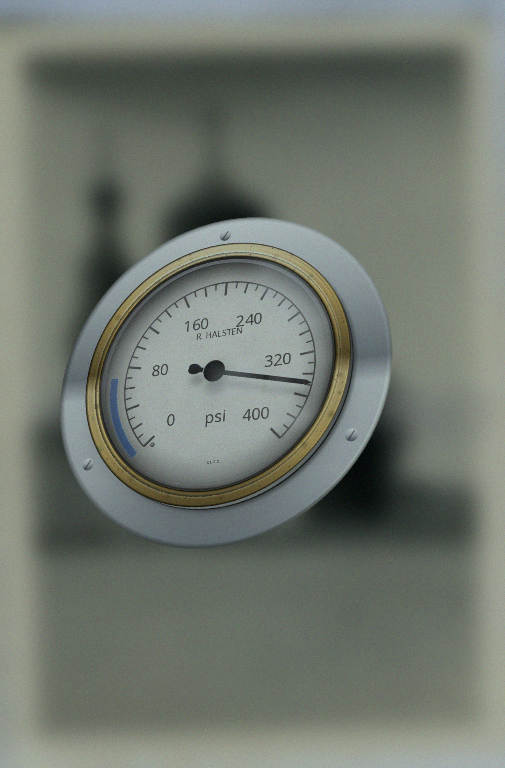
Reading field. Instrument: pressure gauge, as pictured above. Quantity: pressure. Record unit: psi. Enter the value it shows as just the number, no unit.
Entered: 350
